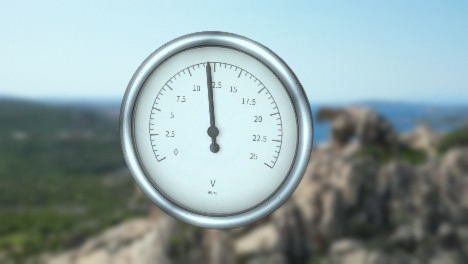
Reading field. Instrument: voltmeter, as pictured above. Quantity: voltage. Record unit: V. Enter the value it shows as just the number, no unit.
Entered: 12
